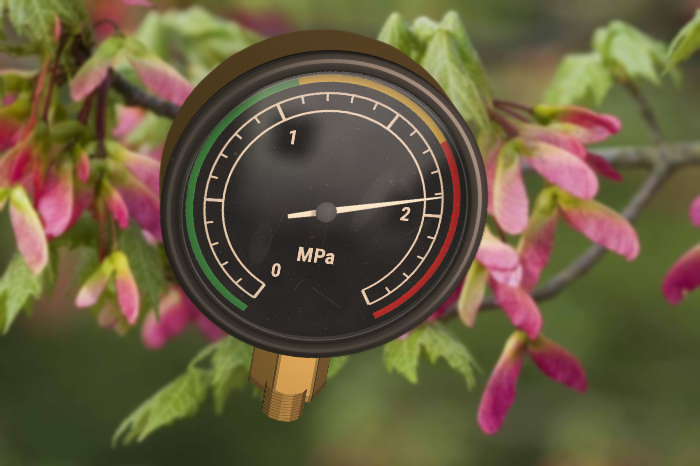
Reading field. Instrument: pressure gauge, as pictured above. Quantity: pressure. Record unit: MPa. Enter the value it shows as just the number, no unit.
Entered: 1.9
